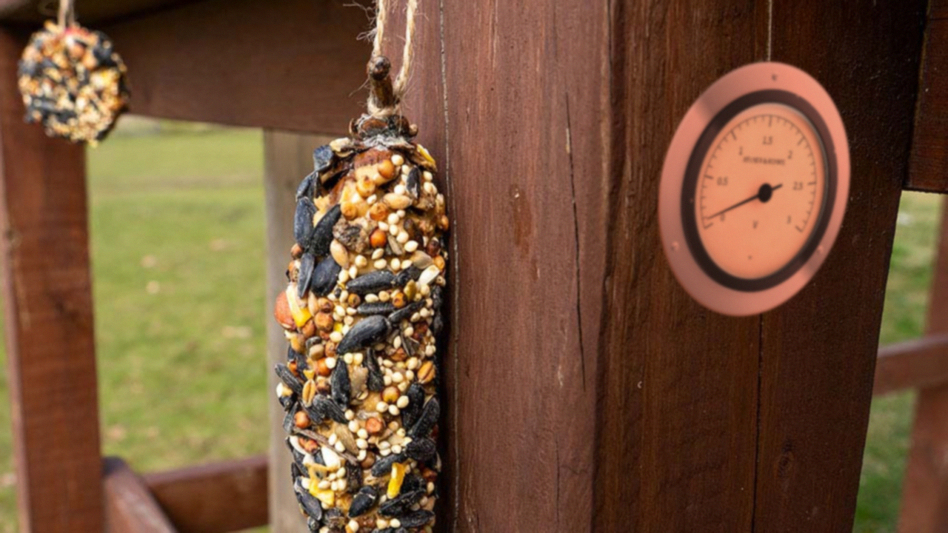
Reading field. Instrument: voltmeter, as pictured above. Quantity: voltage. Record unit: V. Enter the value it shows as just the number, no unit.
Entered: 0.1
